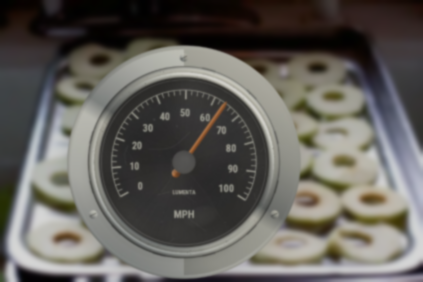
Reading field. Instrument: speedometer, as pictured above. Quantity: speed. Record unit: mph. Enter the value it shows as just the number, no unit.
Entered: 64
